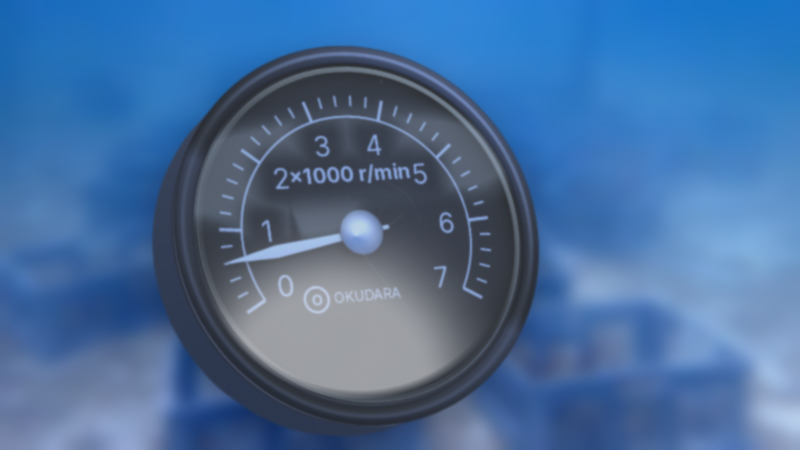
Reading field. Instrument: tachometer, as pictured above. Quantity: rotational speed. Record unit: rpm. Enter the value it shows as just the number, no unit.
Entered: 600
